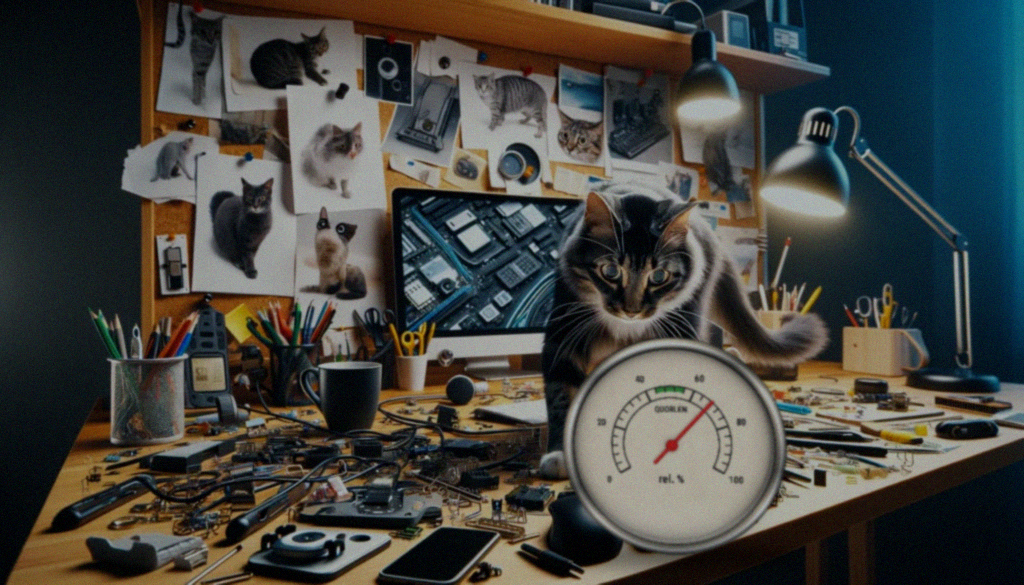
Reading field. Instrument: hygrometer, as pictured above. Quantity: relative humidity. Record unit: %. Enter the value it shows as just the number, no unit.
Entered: 68
